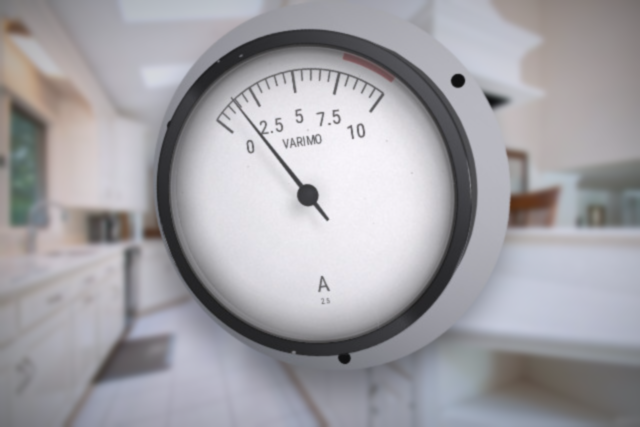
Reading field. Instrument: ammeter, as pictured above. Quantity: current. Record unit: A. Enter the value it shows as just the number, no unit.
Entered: 1.5
